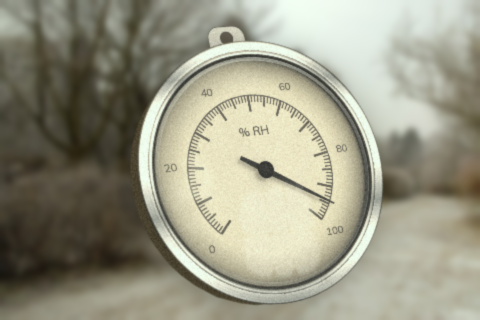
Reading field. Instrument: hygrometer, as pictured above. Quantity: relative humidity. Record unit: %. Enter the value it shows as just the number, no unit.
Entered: 95
